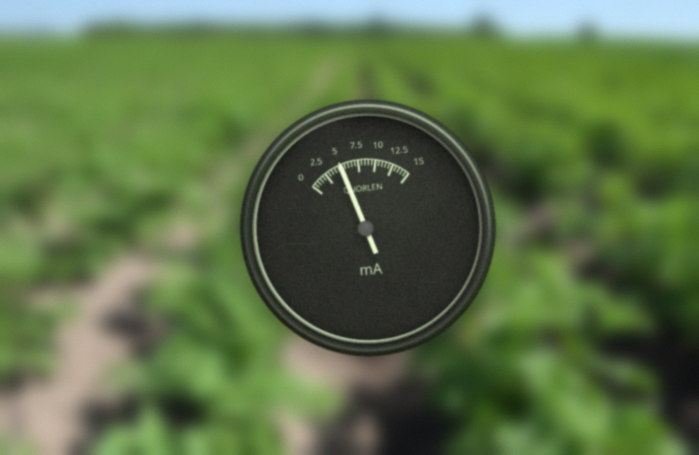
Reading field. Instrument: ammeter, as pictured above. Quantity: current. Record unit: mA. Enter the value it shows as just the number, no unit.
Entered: 5
